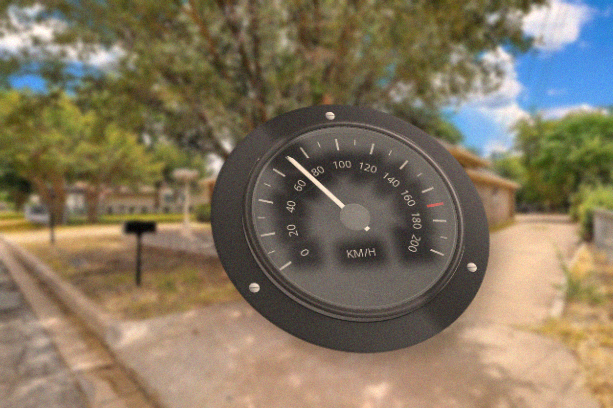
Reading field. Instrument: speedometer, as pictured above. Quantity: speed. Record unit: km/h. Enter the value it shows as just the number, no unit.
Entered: 70
